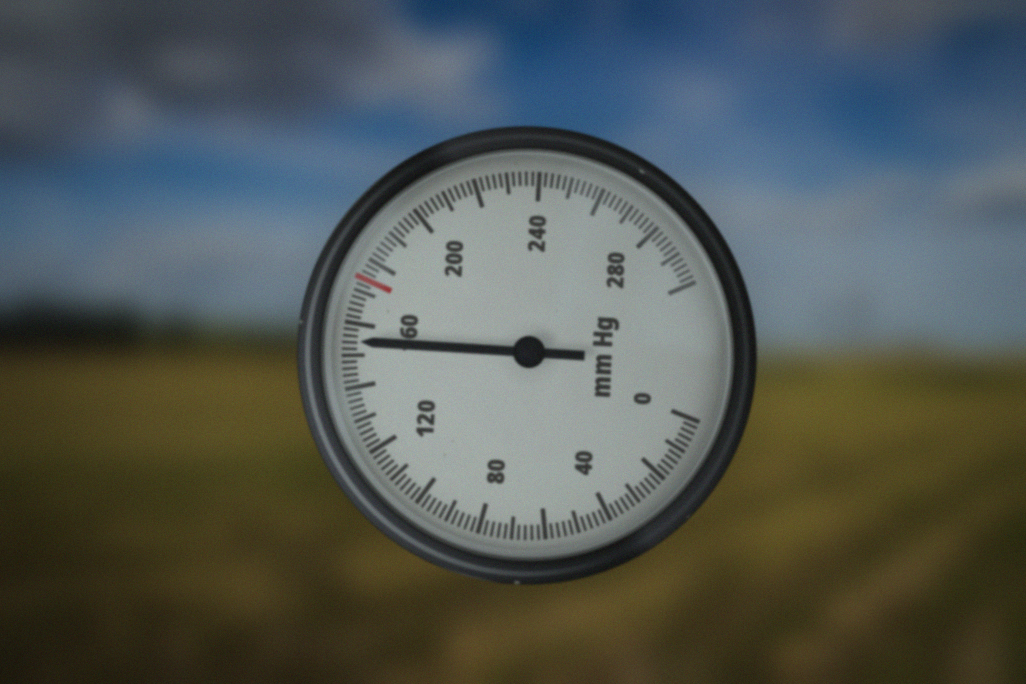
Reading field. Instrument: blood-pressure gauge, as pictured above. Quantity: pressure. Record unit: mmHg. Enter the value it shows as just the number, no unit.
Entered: 154
